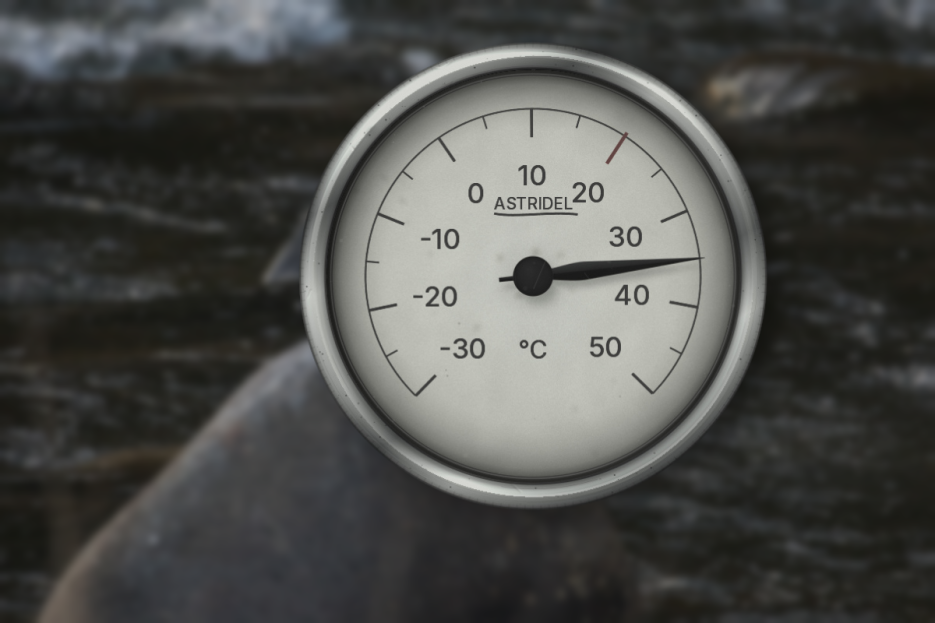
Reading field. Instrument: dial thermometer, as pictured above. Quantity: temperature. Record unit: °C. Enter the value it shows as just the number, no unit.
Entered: 35
